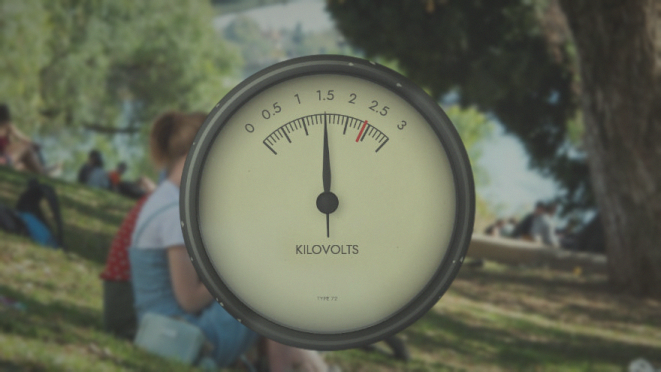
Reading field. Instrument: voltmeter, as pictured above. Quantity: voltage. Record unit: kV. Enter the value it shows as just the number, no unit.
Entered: 1.5
